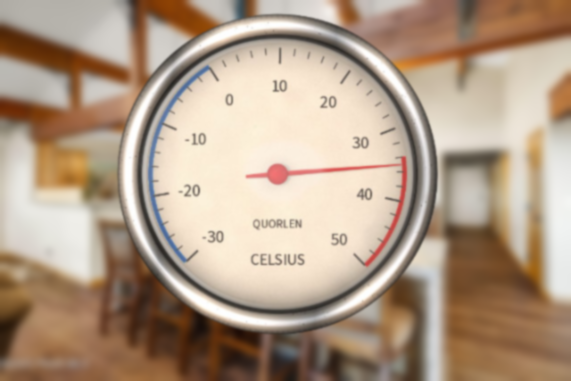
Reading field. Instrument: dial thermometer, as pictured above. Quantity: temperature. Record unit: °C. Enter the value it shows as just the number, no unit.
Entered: 35
